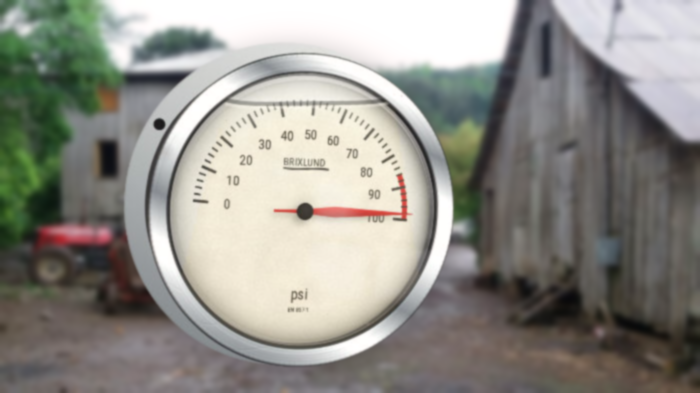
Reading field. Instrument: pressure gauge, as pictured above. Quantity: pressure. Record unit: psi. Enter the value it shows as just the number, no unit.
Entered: 98
